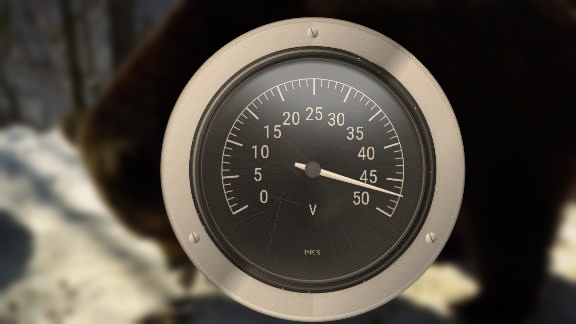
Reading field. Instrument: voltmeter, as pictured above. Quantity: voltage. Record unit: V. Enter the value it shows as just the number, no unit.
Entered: 47
